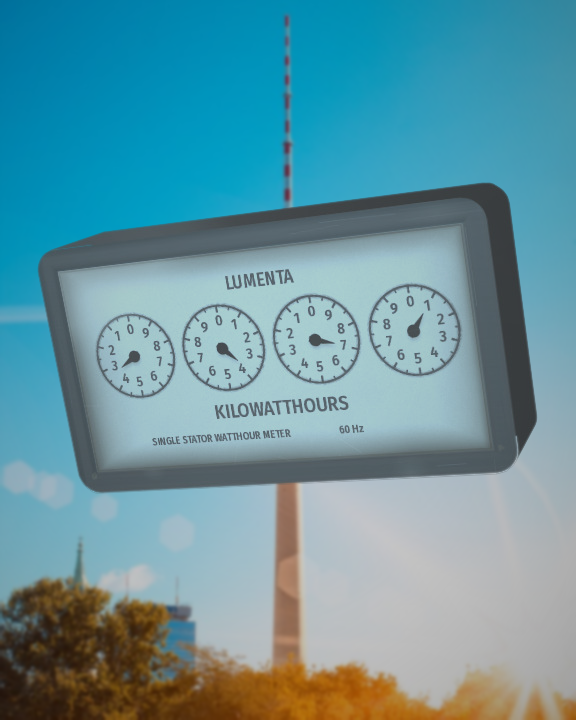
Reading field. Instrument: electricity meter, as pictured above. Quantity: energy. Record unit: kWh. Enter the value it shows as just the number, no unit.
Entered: 3371
